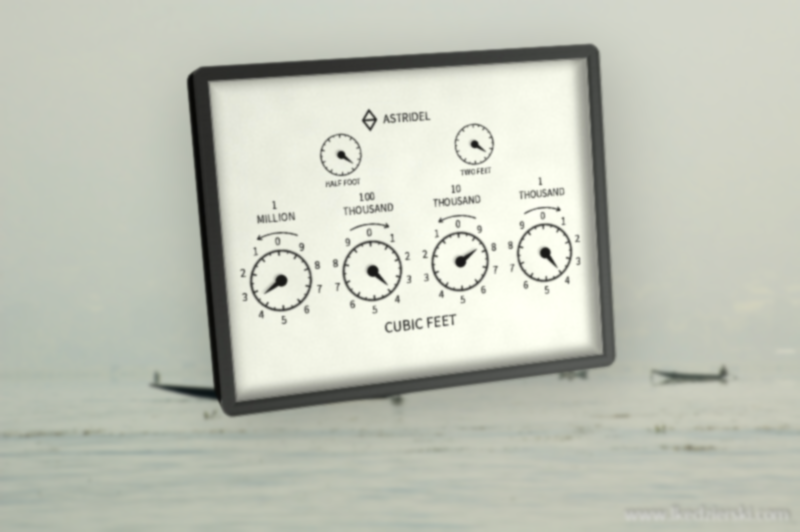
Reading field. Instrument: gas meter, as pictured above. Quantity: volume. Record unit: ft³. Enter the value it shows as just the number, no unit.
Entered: 338400
